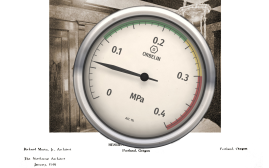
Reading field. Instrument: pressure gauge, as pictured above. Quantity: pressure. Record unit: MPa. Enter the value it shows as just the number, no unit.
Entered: 0.06
